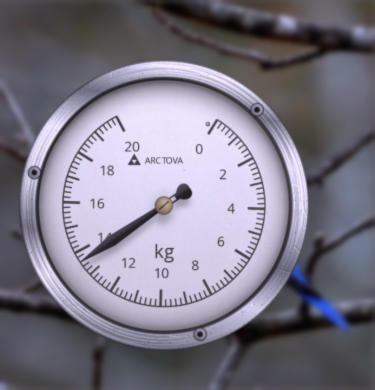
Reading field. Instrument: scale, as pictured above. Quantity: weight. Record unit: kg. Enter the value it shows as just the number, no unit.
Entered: 13.6
